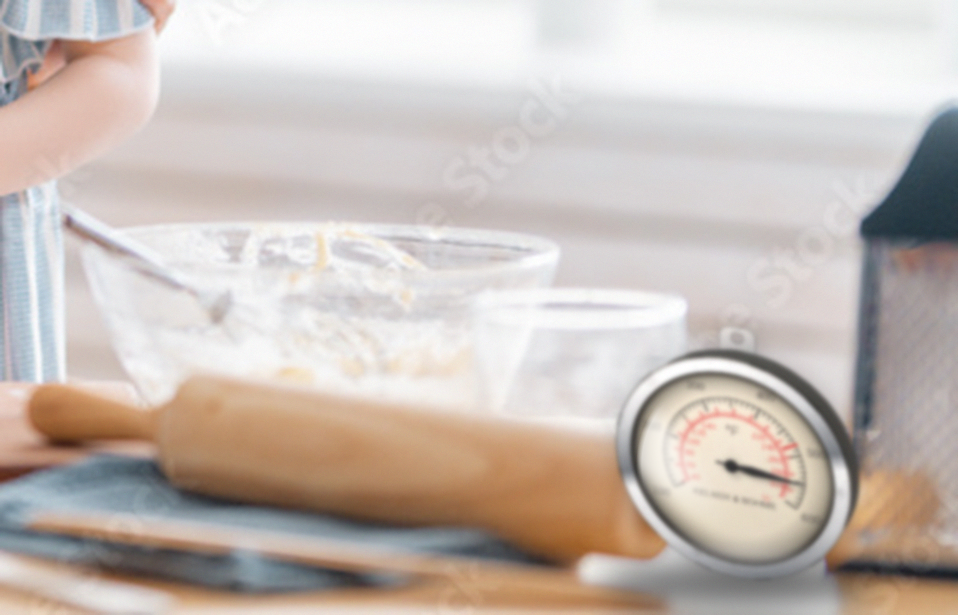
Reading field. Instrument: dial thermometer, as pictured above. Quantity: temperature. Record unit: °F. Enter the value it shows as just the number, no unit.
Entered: 550
